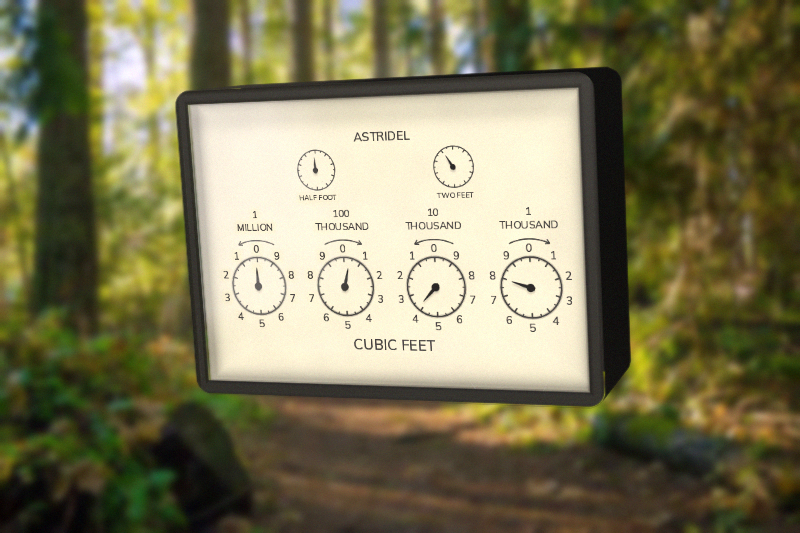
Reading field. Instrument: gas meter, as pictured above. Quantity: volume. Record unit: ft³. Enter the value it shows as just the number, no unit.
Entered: 3800
